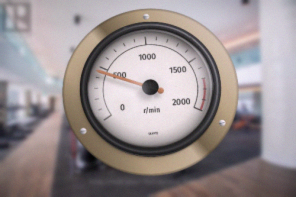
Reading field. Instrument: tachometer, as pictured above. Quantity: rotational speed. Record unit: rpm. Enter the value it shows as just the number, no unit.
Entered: 450
